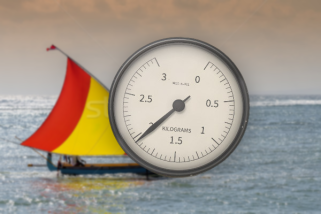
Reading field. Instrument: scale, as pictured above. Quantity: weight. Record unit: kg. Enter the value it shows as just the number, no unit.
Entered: 1.95
